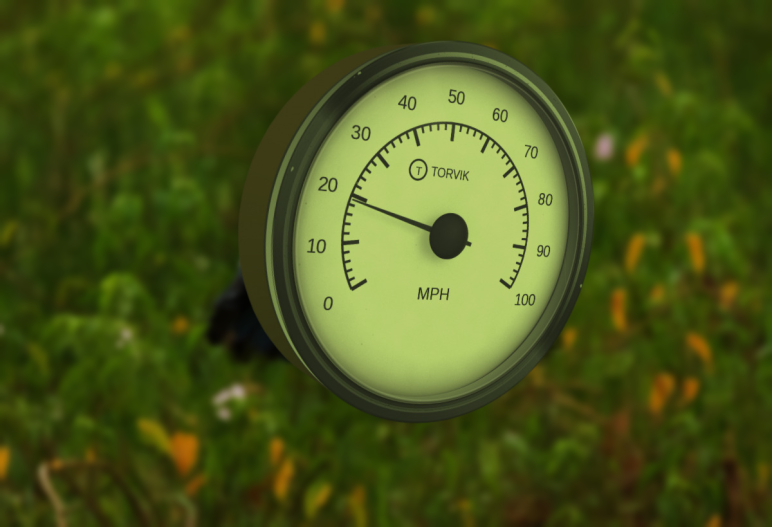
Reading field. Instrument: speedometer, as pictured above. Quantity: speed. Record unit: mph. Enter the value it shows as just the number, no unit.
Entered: 19
